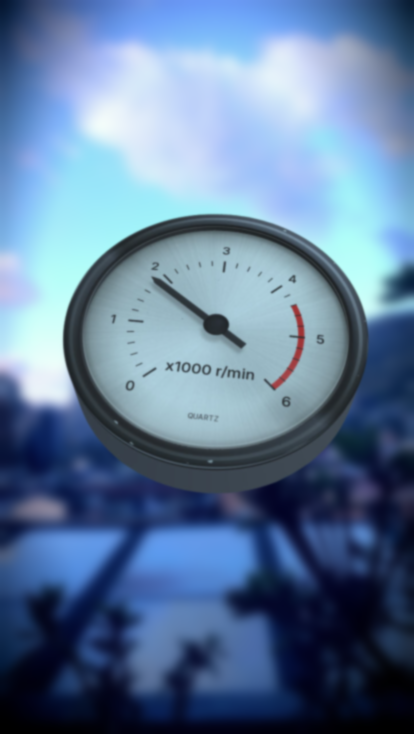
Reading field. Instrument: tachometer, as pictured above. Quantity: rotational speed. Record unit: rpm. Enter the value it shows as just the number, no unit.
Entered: 1800
